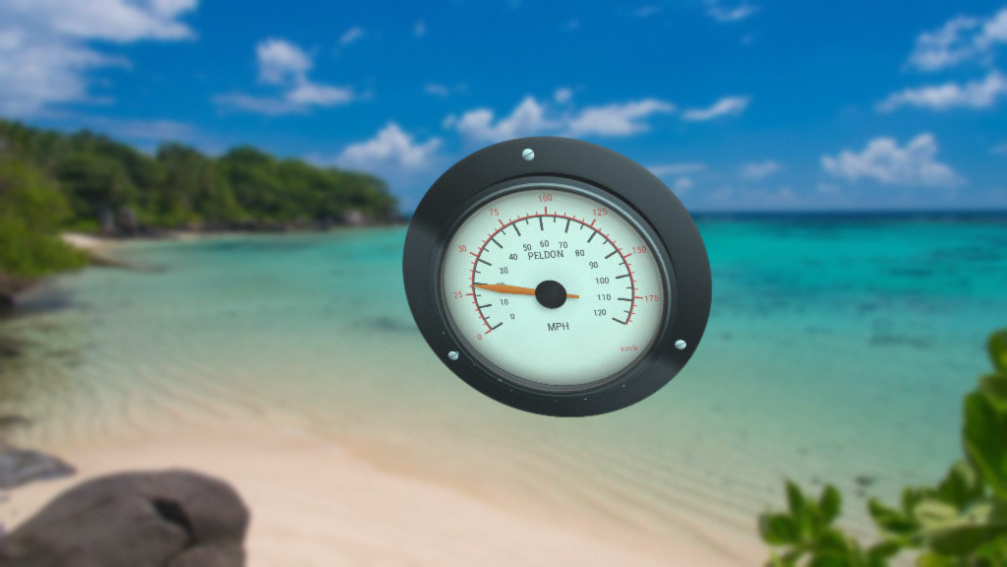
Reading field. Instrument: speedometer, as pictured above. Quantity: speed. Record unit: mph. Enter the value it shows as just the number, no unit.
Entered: 20
